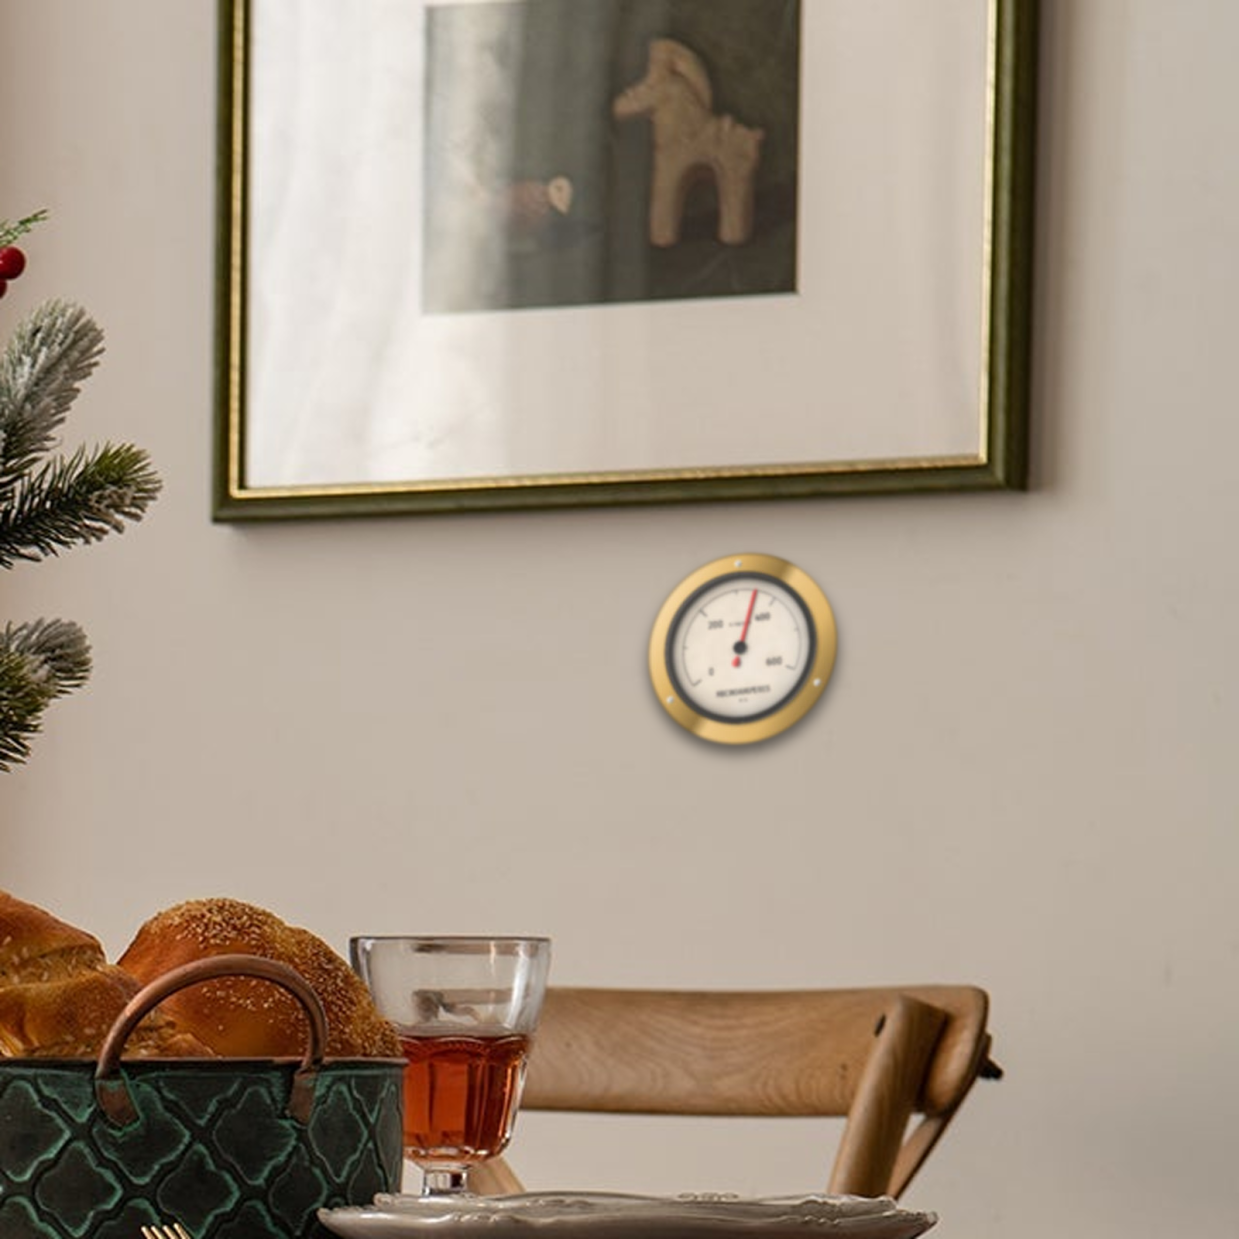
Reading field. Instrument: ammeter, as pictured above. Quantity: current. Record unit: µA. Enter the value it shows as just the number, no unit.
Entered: 350
